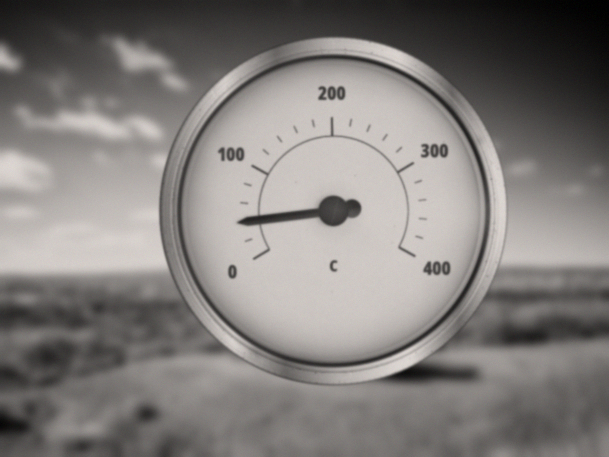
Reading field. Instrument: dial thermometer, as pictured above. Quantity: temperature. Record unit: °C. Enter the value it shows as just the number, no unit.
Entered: 40
